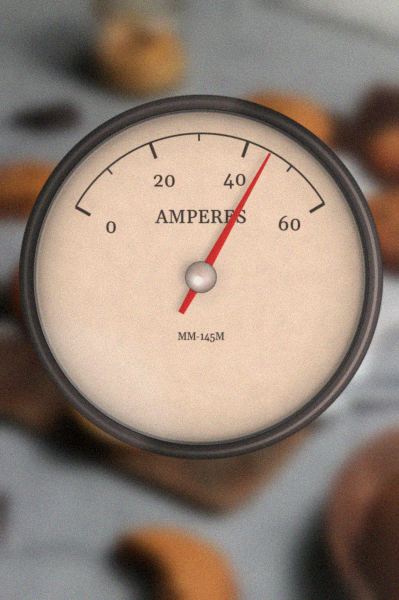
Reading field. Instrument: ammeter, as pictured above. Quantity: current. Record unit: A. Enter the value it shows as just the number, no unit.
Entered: 45
